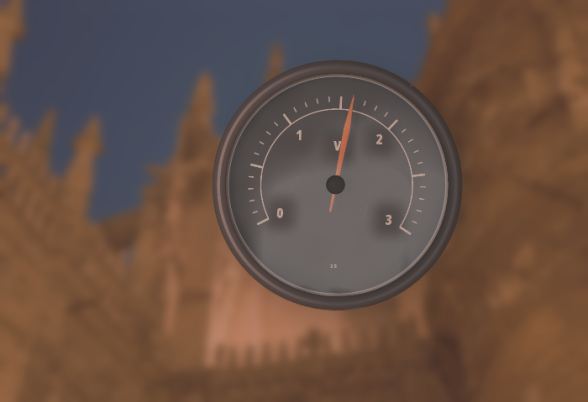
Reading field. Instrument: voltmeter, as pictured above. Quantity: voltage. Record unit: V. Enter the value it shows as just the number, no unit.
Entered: 1.6
